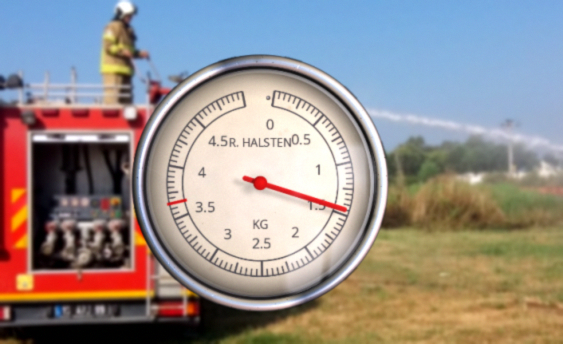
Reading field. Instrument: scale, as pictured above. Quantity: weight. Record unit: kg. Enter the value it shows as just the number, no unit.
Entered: 1.45
